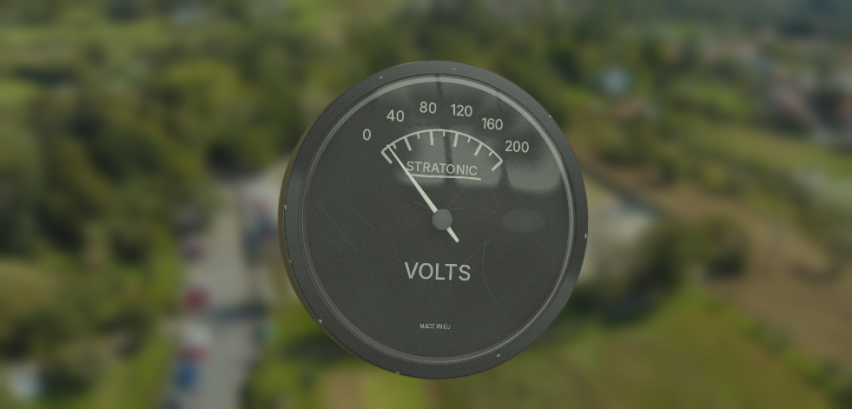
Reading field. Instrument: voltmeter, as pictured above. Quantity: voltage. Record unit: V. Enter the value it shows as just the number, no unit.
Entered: 10
